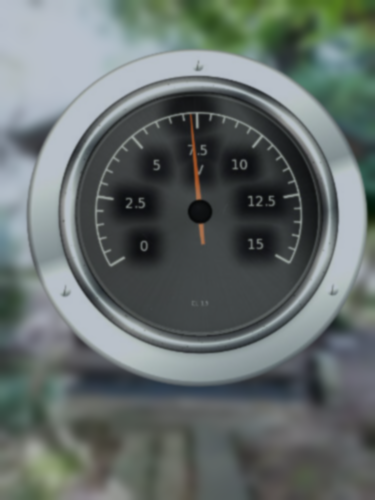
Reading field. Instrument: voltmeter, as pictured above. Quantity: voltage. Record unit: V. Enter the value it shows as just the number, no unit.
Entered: 7.25
